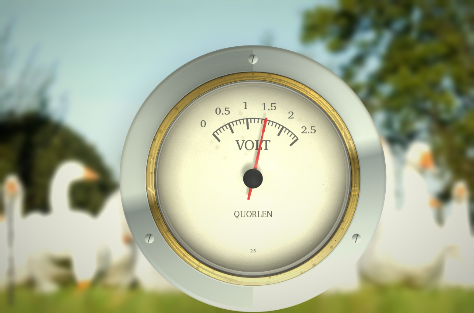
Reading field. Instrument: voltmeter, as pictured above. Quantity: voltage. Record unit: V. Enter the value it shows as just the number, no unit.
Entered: 1.5
